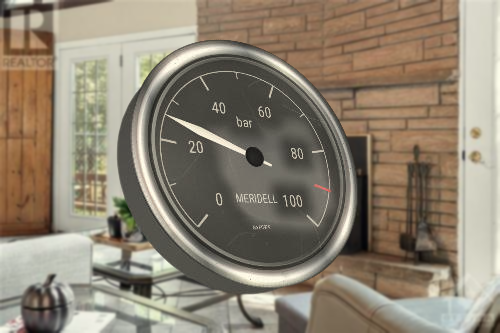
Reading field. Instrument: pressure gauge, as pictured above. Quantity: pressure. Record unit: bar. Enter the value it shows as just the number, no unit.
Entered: 25
